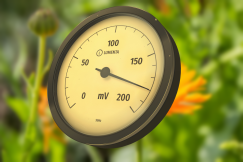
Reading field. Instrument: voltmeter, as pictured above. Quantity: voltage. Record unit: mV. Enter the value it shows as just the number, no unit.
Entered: 180
